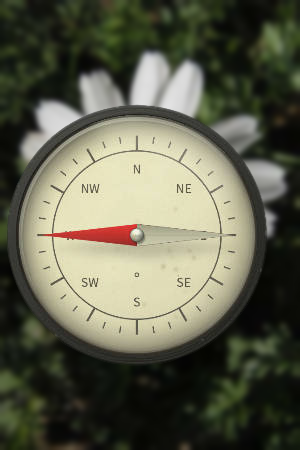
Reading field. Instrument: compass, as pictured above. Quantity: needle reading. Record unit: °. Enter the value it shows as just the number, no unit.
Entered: 270
